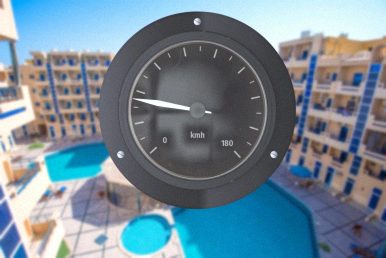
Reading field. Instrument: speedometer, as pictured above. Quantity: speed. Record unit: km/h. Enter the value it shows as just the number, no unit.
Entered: 35
